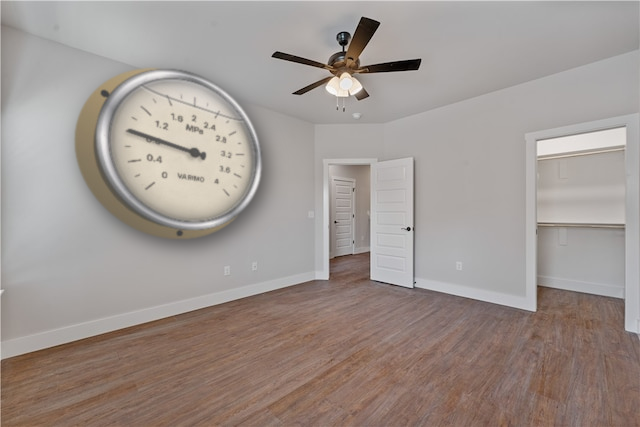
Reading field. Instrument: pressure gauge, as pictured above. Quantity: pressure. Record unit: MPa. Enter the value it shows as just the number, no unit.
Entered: 0.8
